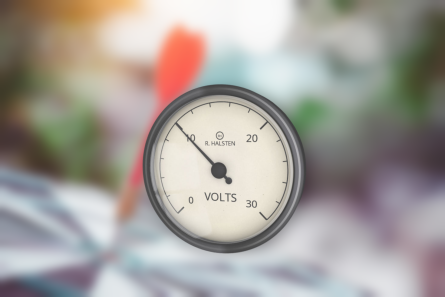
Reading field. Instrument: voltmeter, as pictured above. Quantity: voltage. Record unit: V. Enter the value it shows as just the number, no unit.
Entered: 10
